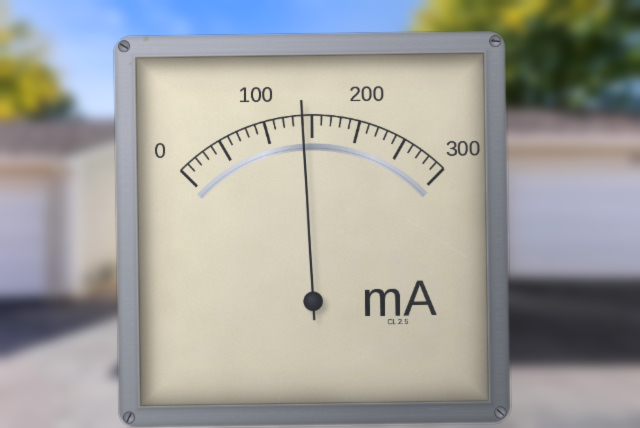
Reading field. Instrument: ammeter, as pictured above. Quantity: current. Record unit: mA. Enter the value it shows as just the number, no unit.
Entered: 140
